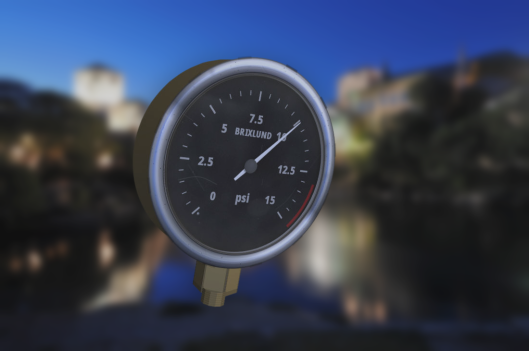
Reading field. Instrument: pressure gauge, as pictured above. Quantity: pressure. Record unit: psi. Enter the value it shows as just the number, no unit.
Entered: 10
